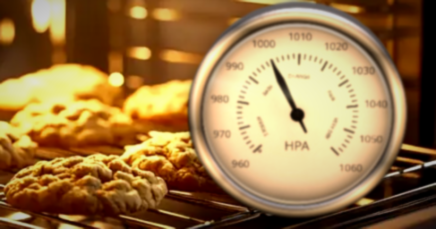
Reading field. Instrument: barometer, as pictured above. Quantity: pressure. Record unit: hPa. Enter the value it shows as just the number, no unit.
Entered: 1000
